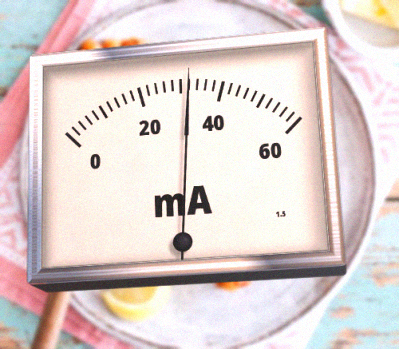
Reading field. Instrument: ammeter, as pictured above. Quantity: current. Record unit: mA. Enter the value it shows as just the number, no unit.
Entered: 32
